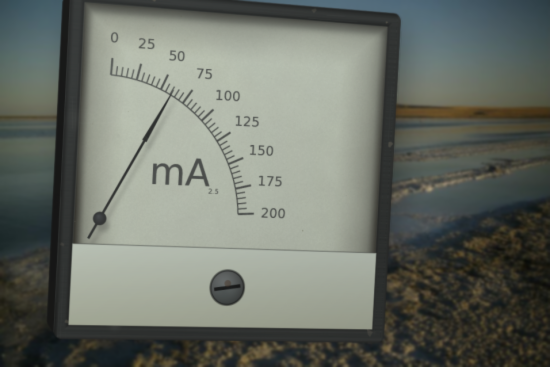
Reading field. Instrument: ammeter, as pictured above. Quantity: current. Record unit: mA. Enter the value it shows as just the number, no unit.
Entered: 60
